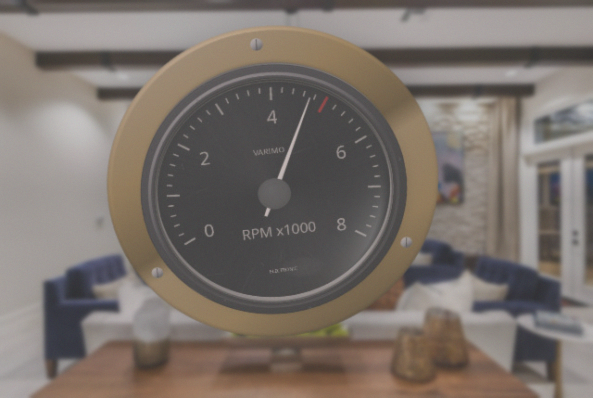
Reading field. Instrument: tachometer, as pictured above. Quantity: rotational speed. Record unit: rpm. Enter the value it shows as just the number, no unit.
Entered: 4700
